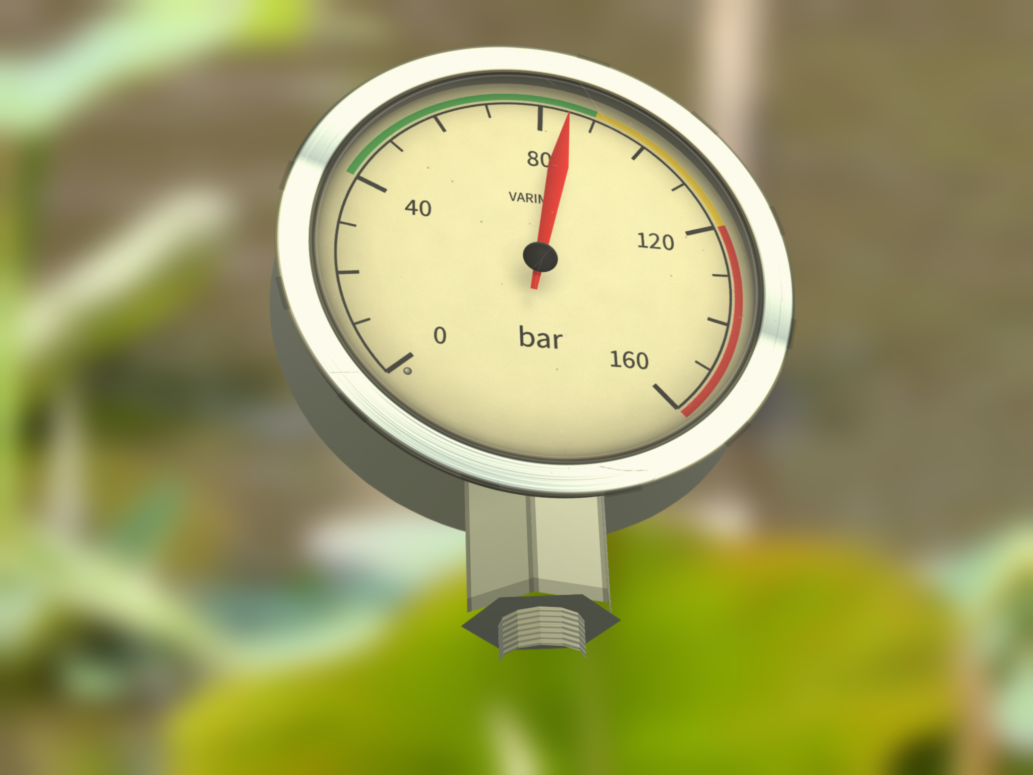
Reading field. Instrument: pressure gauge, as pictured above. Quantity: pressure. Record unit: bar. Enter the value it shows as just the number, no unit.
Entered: 85
